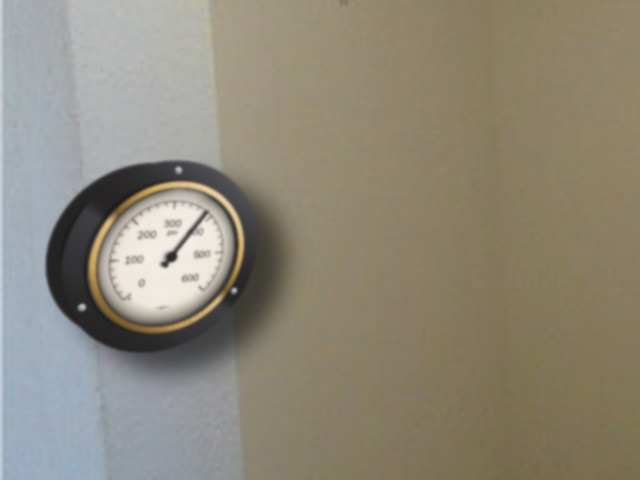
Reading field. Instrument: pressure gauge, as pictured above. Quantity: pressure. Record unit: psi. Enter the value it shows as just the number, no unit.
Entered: 380
